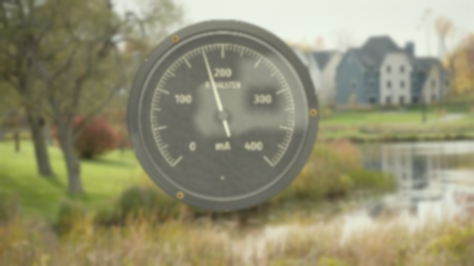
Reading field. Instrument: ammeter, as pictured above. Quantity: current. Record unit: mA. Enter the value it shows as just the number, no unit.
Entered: 175
